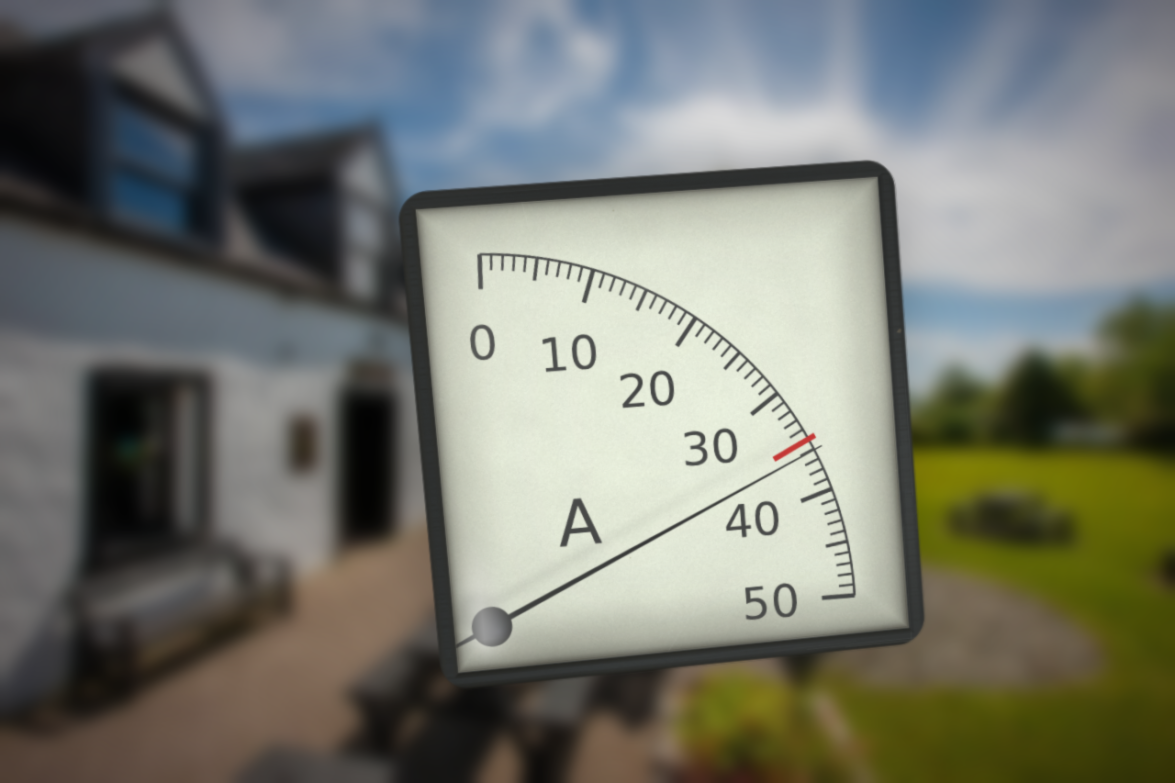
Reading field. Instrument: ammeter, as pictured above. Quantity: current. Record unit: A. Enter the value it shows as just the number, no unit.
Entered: 36
